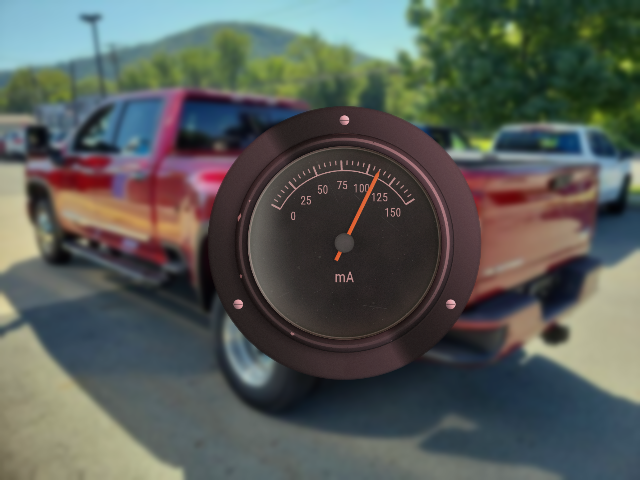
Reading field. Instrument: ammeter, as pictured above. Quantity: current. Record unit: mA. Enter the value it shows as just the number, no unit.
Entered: 110
